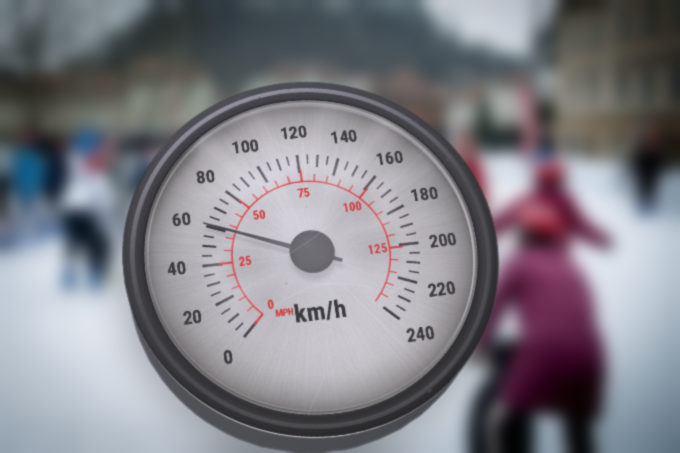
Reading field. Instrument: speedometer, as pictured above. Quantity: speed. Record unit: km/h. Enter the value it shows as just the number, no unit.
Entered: 60
